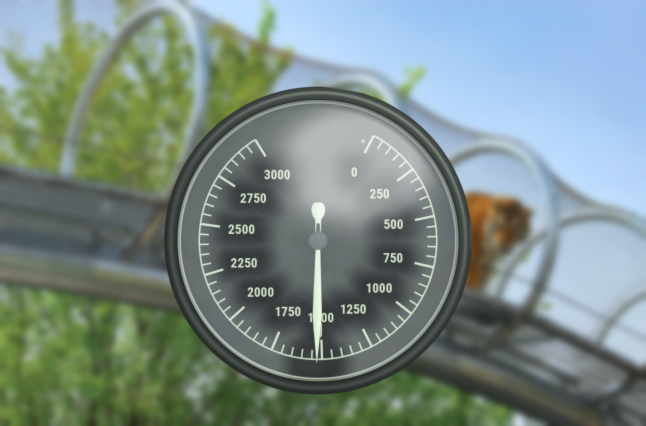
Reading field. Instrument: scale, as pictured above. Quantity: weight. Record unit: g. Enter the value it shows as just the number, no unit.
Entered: 1525
